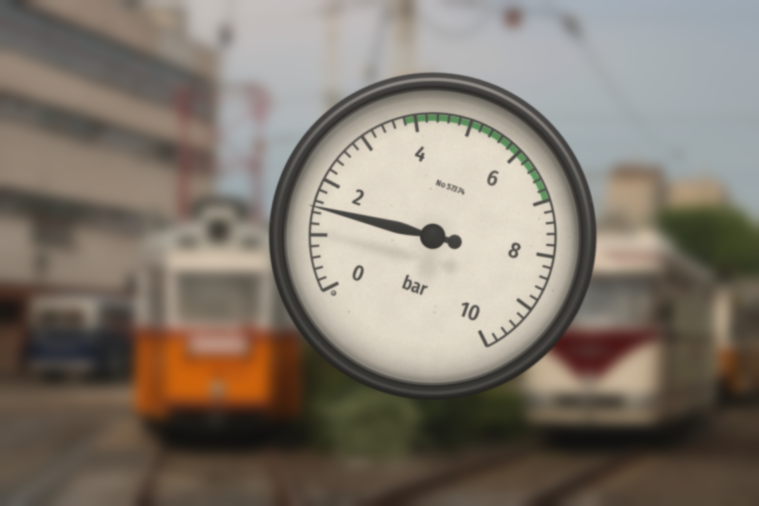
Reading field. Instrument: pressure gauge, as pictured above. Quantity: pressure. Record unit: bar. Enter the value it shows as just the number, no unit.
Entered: 1.5
